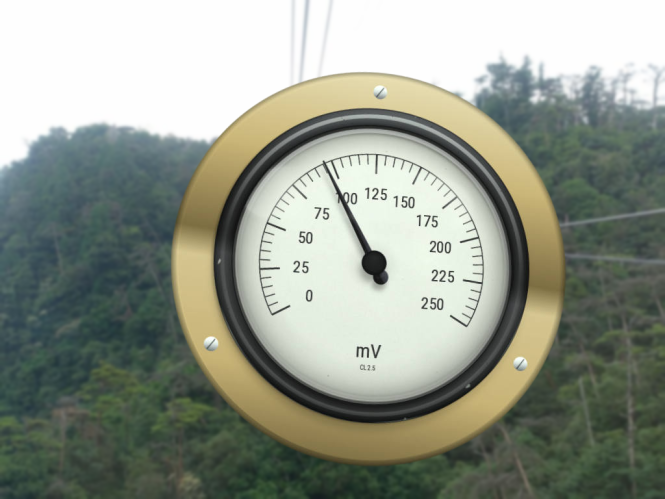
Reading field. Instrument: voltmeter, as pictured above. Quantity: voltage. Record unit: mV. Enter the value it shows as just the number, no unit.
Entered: 95
